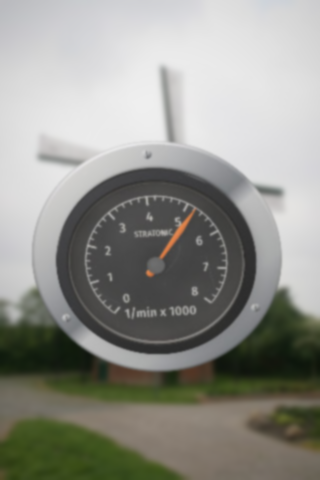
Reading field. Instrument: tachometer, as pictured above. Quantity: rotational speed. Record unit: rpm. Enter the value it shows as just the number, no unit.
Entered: 5200
